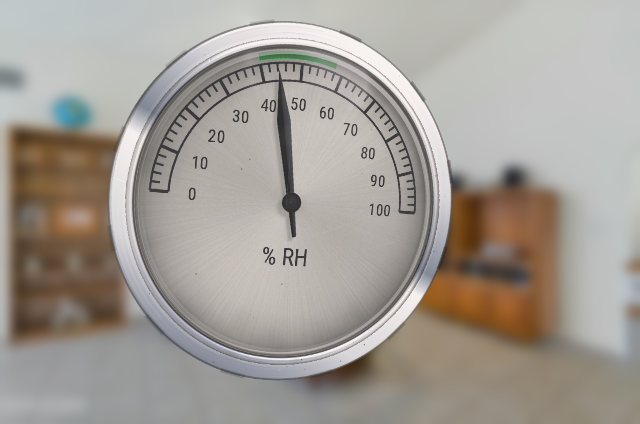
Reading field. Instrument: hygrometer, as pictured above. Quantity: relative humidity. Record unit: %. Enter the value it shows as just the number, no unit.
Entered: 44
